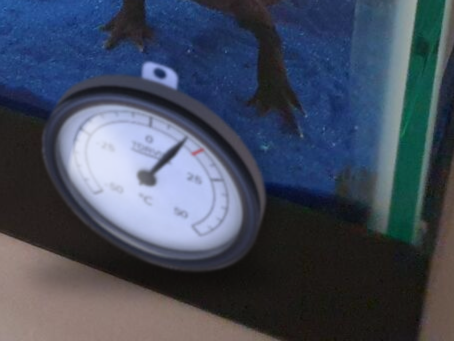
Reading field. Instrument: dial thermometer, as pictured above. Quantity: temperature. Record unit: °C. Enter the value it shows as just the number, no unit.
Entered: 10
